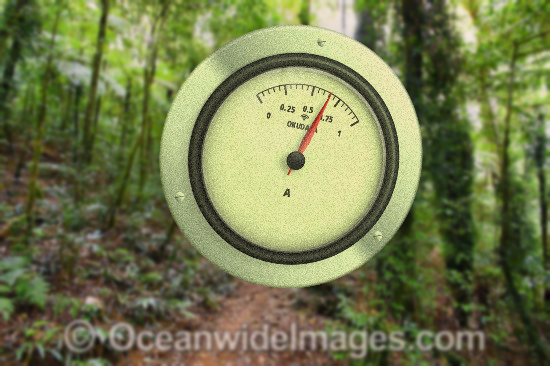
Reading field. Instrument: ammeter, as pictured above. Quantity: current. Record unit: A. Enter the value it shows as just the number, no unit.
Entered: 0.65
